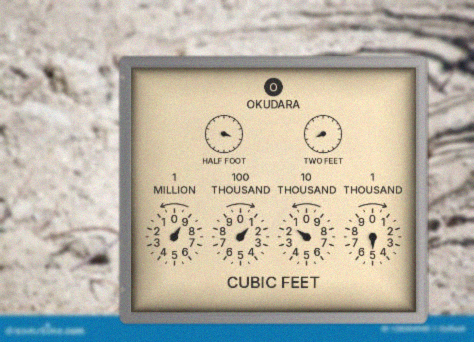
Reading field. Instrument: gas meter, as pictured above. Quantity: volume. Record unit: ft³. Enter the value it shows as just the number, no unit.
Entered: 911500
